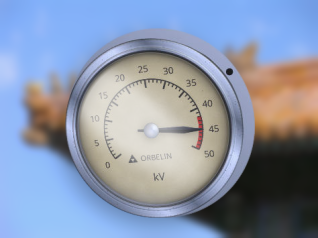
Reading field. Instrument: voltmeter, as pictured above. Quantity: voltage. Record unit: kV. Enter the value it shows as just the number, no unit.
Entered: 45
